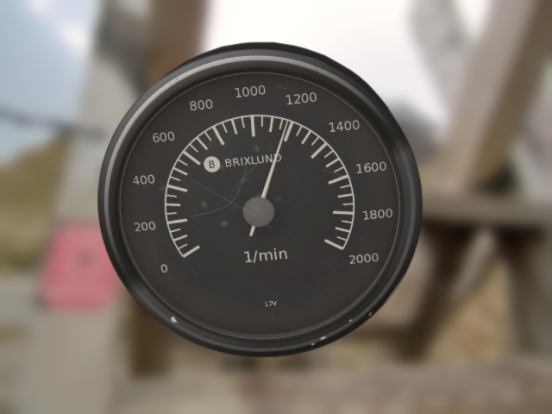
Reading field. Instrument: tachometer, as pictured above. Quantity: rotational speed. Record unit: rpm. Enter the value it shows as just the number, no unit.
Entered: 1175
